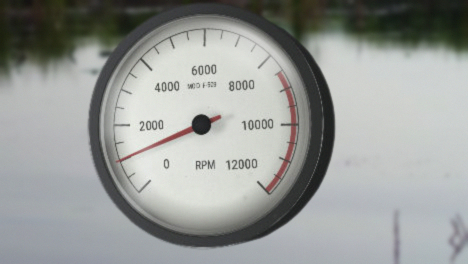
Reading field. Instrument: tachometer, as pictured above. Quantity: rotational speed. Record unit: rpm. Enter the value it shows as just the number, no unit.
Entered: 1000
